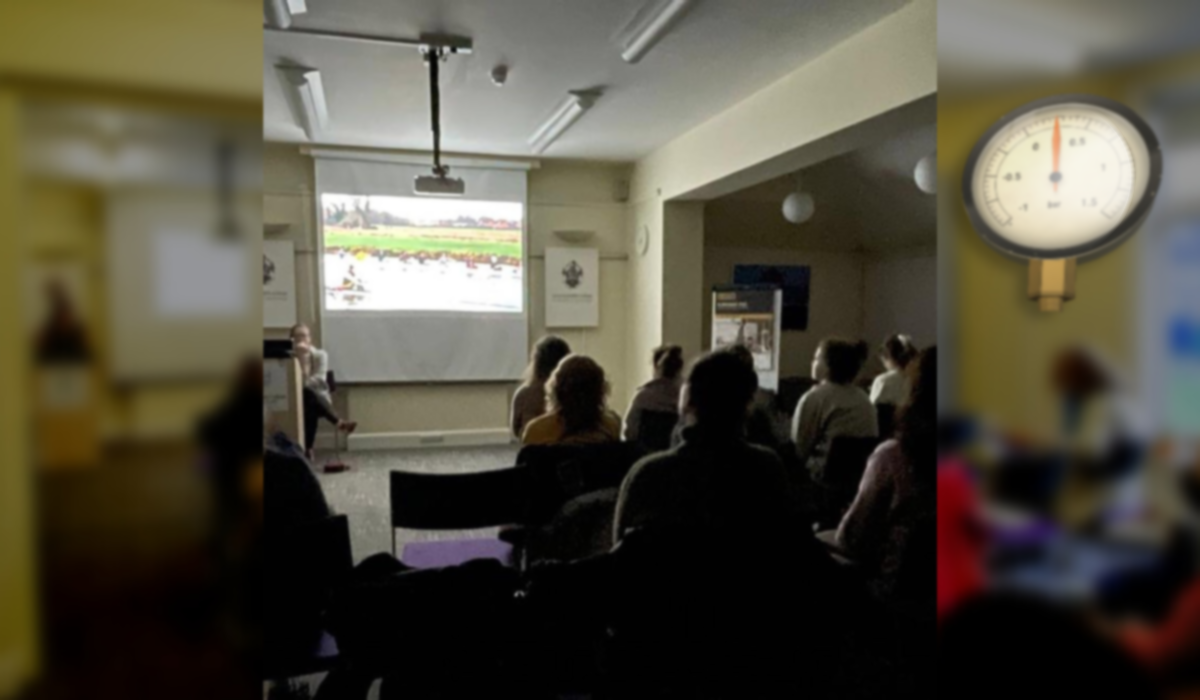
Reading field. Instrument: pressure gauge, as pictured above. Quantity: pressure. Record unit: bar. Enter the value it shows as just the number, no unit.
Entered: 0.25
